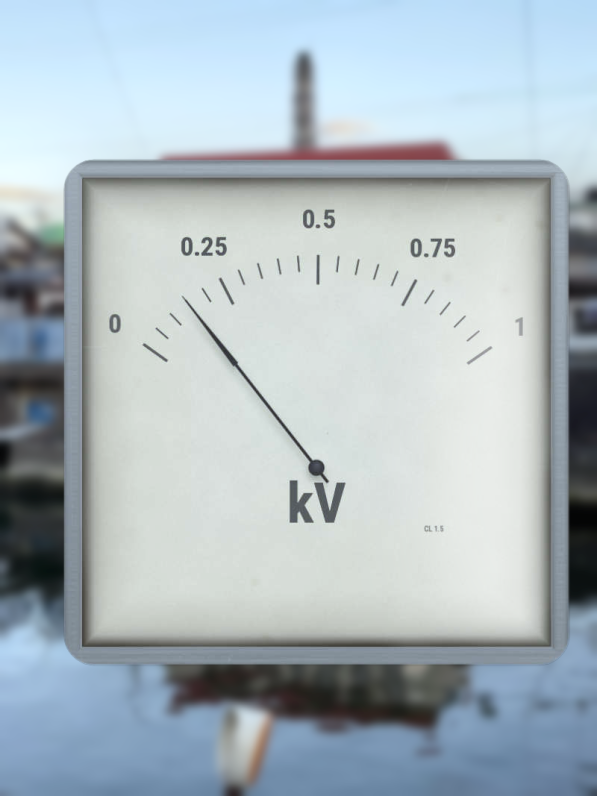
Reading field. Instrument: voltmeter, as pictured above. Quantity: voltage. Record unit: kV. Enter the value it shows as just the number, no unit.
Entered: 0.15
